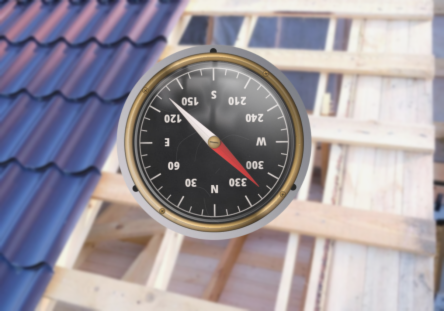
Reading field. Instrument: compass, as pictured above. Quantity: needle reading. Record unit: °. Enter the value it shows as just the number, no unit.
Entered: 315
